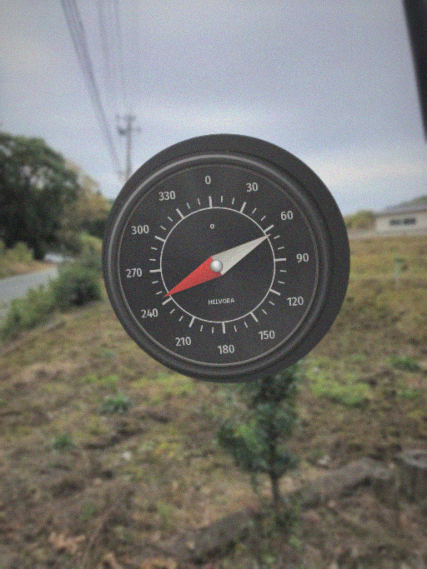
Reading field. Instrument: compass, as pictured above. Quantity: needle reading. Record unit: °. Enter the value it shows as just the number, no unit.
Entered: 245
